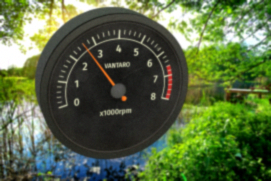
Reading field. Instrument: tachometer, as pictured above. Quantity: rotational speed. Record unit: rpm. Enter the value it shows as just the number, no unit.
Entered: 2600
